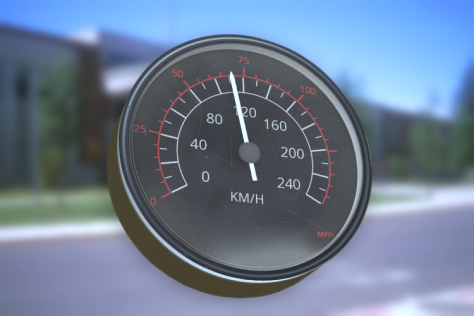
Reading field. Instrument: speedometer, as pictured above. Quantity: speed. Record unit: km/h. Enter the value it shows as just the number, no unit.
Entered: 110
